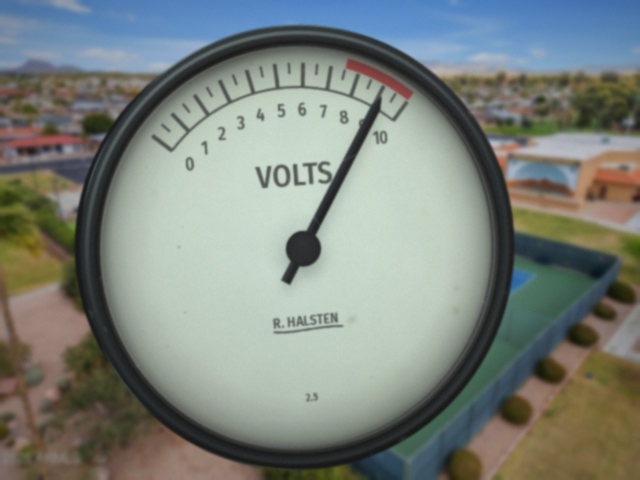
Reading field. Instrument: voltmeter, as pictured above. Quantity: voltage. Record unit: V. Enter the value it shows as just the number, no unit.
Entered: 9
